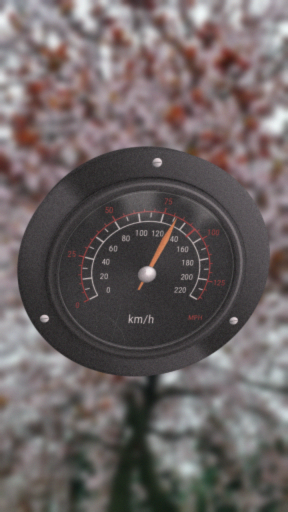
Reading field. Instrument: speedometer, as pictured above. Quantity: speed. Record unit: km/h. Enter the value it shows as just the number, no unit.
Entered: 130
